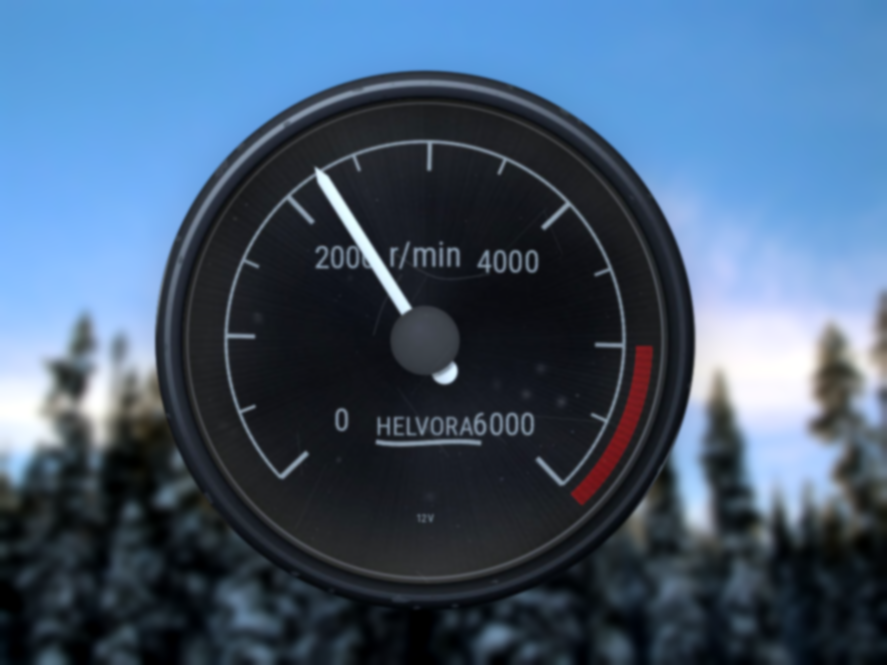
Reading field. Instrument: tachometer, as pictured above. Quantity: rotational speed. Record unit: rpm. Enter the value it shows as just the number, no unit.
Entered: 2250
